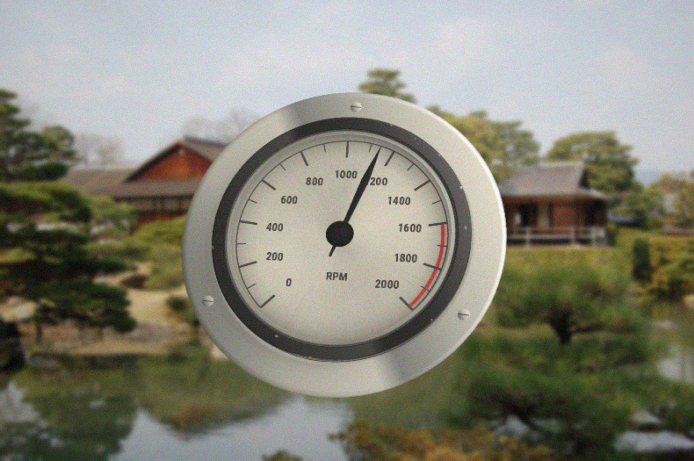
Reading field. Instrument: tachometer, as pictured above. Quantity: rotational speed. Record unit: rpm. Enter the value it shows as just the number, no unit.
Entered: 1150
